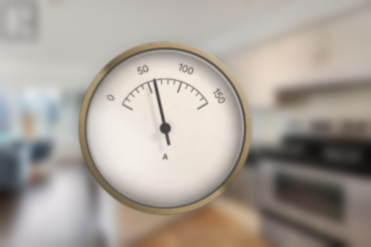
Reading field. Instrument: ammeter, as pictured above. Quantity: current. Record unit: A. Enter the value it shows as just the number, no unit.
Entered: 60
